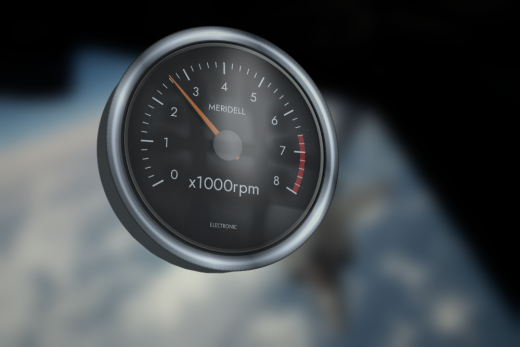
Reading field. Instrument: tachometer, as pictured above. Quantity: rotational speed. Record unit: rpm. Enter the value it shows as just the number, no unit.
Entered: 2600
